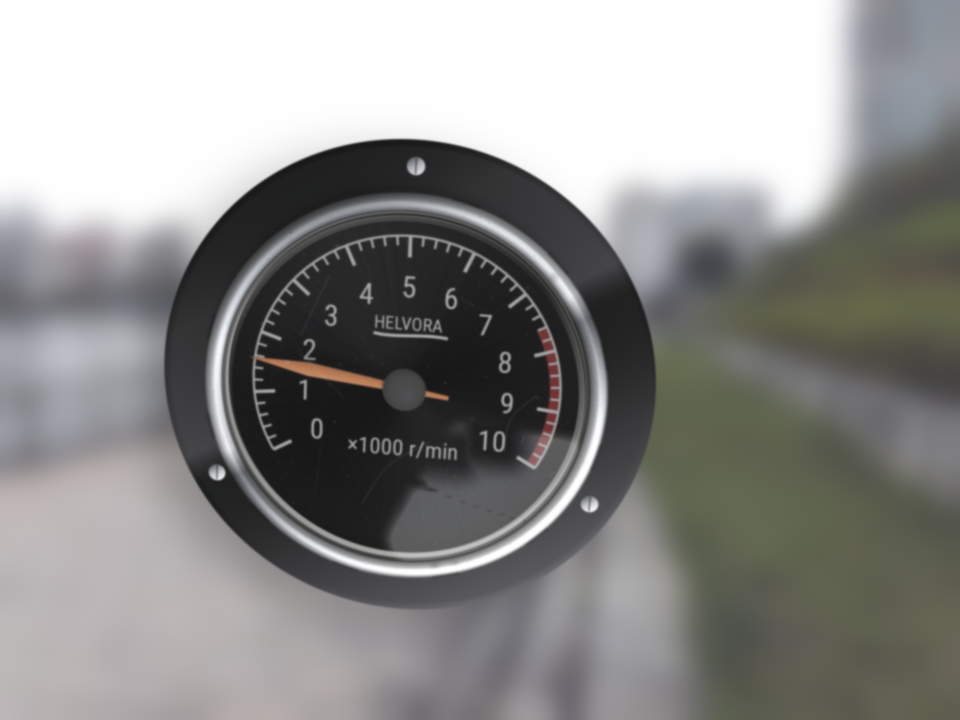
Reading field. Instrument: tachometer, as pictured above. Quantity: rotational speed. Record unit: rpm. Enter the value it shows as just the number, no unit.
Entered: 1600
